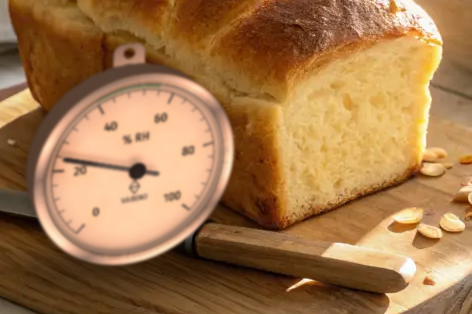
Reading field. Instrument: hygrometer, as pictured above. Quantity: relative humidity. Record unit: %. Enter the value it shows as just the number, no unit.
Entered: 24
